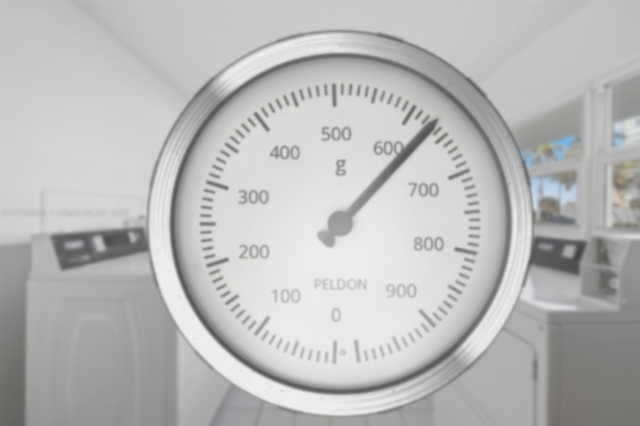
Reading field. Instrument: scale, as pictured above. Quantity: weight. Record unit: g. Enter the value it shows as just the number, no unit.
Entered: 630
